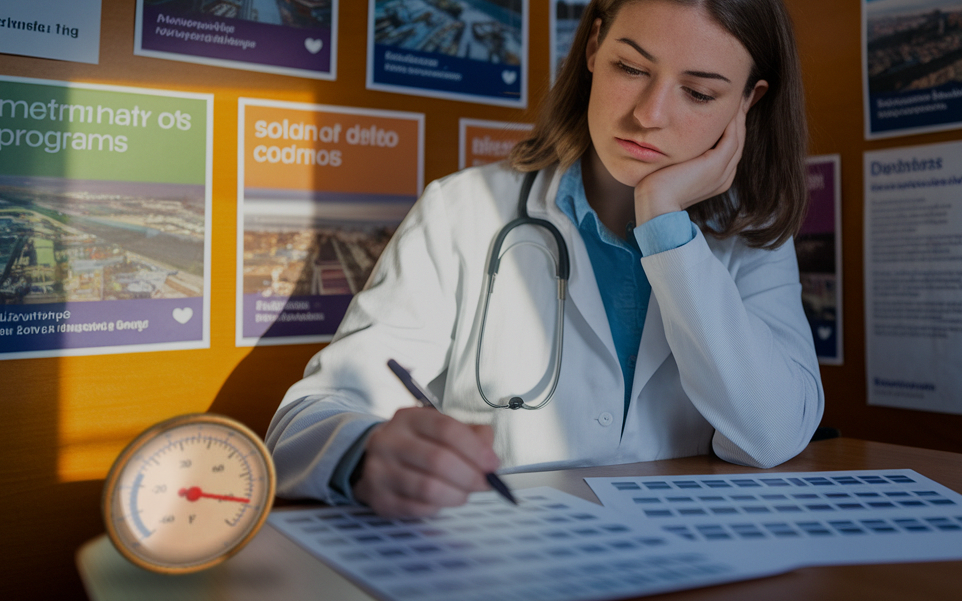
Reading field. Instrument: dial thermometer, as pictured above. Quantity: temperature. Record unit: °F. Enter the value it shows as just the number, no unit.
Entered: 100
